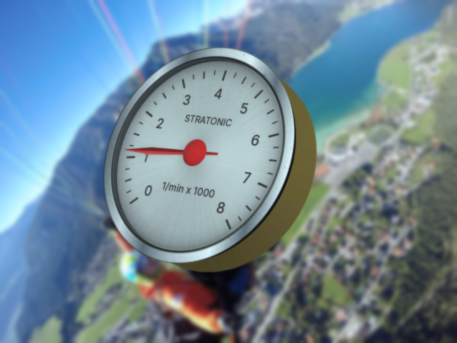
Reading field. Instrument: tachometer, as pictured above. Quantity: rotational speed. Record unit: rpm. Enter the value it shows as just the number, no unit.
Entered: 1125
